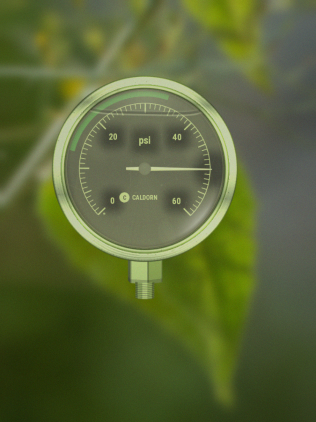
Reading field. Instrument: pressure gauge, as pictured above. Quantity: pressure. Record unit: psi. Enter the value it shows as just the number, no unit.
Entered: 50
